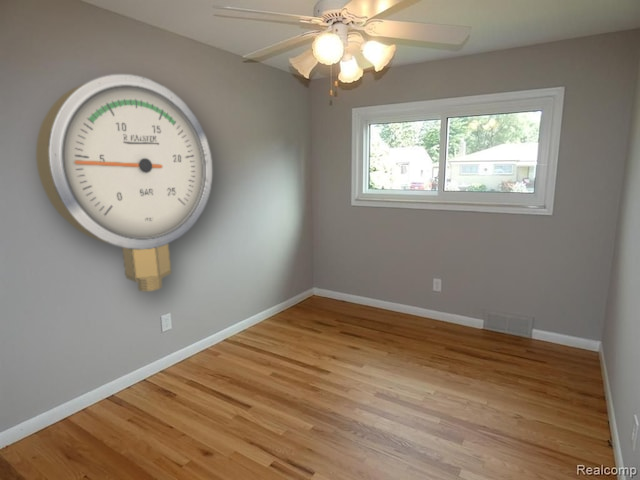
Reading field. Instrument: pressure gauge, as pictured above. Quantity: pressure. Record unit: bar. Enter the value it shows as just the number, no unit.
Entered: 4.5
